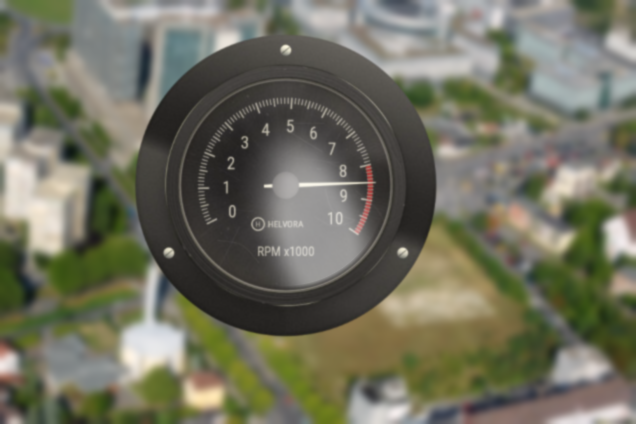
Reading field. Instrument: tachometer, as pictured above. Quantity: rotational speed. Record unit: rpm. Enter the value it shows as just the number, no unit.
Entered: 8500
